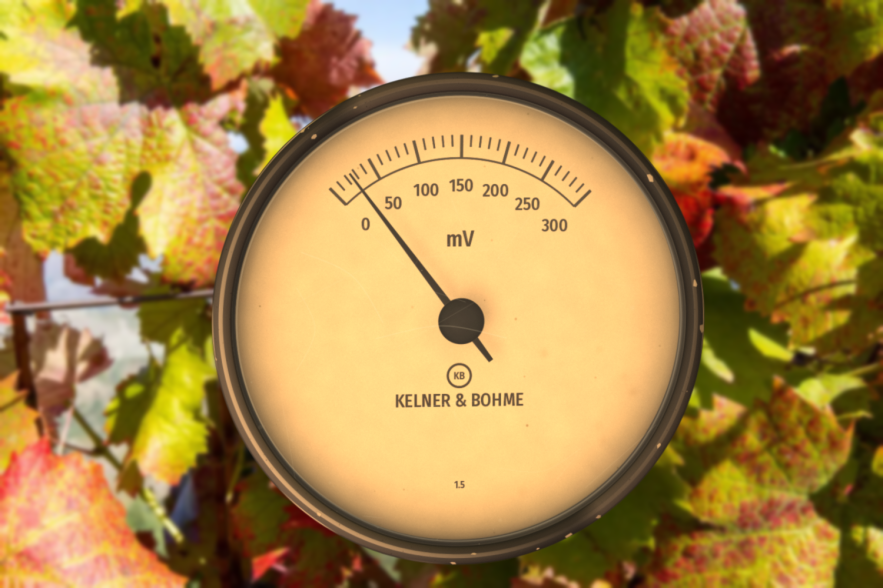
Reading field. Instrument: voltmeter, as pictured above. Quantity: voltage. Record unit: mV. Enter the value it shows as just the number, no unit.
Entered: 25
